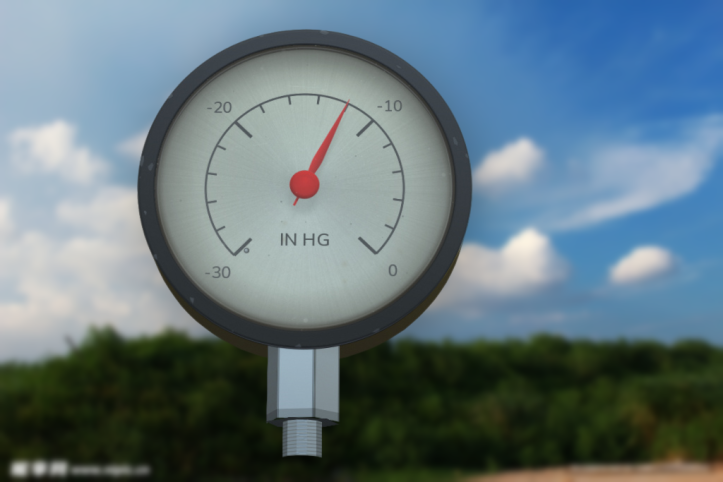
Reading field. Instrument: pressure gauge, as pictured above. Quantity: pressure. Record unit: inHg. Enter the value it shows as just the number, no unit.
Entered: -12
